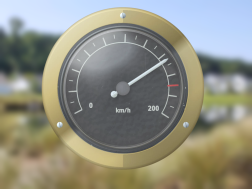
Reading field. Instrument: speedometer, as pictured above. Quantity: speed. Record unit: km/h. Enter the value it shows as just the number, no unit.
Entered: 145
